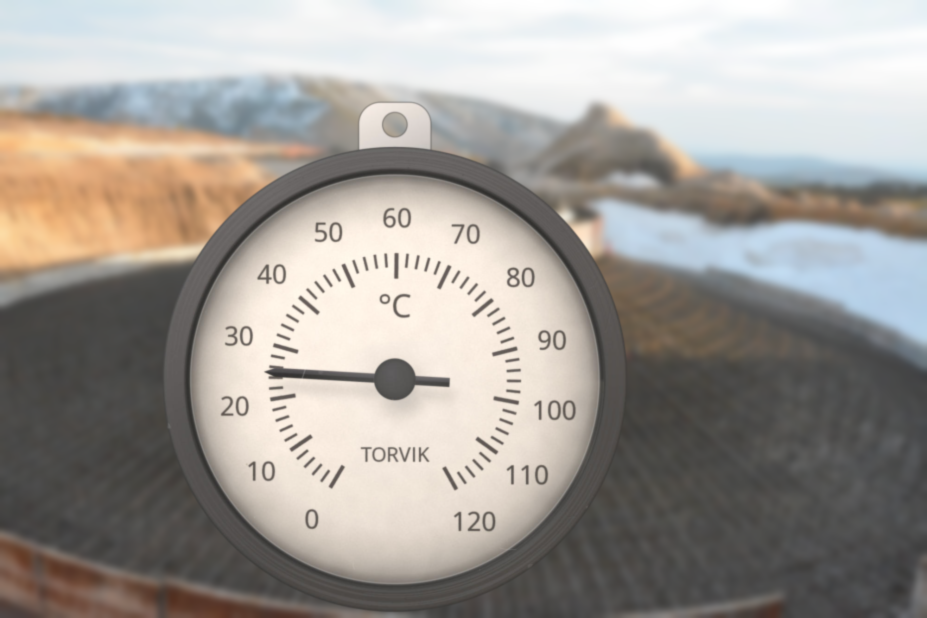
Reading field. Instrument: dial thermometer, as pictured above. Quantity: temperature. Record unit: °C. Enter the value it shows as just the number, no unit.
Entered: 25
